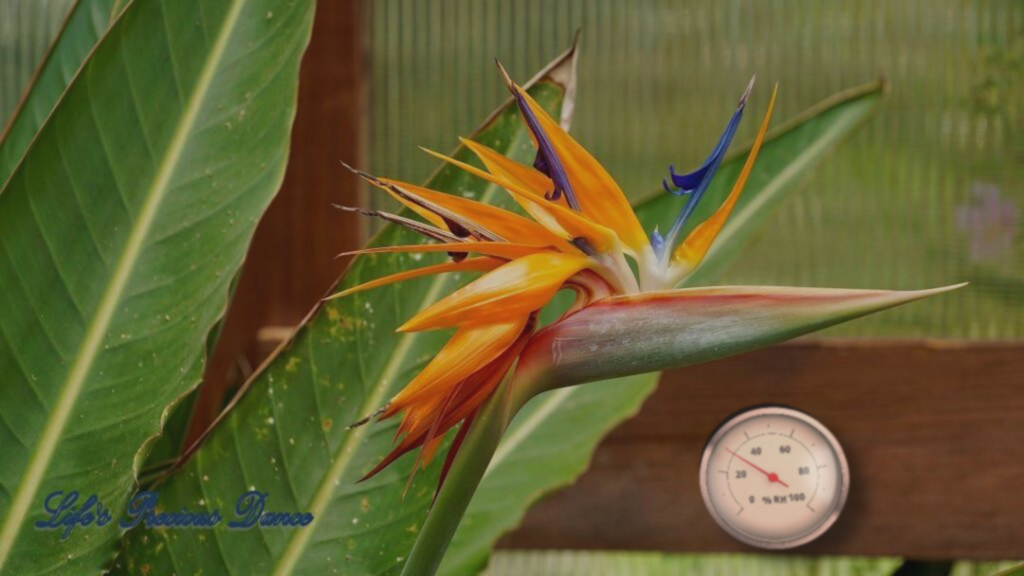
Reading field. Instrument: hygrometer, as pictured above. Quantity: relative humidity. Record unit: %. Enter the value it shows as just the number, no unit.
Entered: 30
